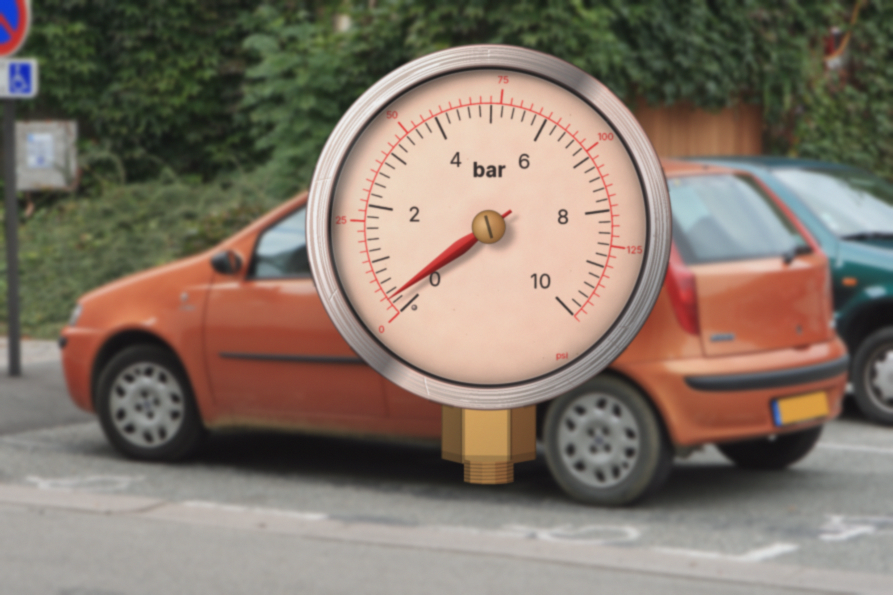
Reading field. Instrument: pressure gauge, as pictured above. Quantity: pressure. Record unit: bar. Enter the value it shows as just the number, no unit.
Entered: 0.3
